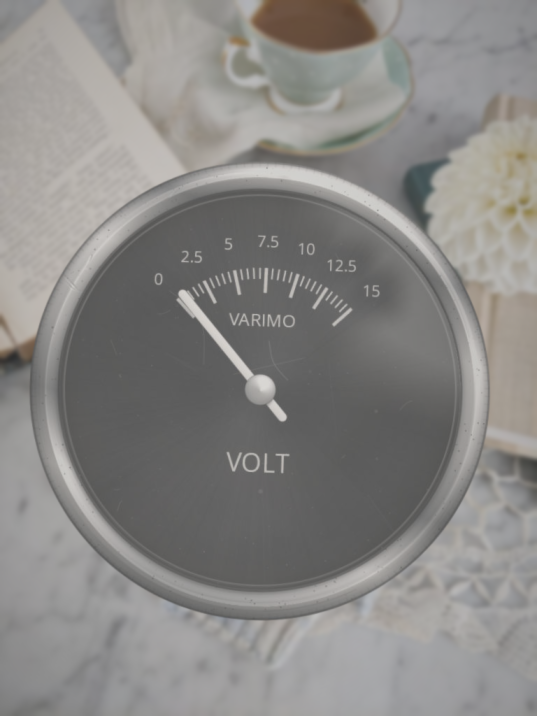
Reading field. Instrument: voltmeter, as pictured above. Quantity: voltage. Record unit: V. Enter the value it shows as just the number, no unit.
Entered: 0.5
